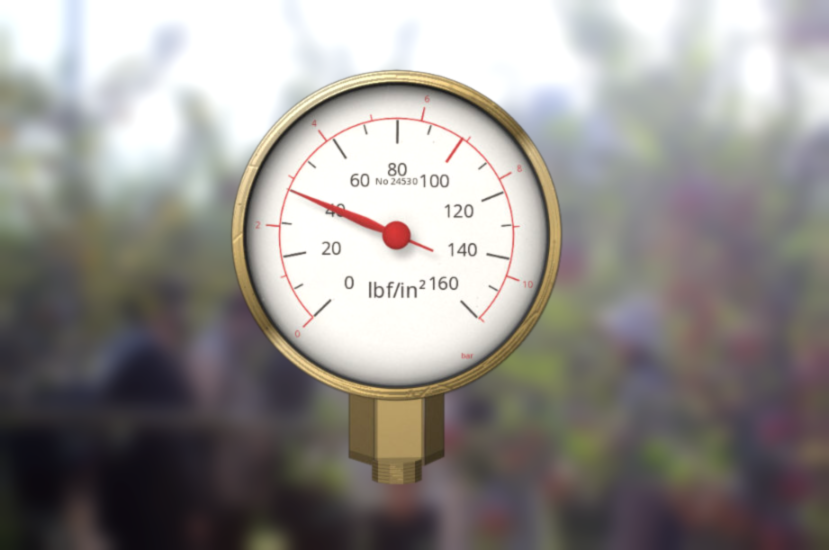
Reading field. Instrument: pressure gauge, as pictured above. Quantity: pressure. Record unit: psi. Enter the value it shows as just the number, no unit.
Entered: 40
